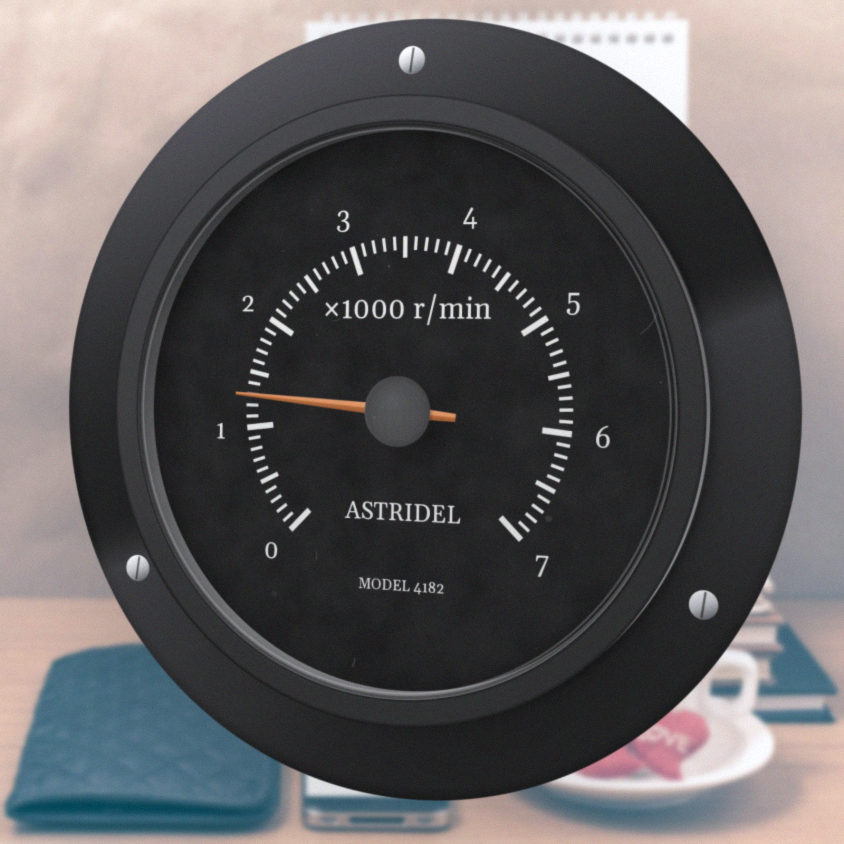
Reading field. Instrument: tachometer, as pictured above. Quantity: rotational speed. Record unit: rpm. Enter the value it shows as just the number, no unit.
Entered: 1300
